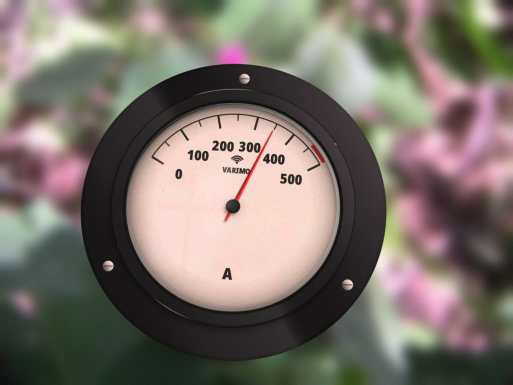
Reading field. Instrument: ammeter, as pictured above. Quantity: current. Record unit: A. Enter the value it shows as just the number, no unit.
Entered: 350
